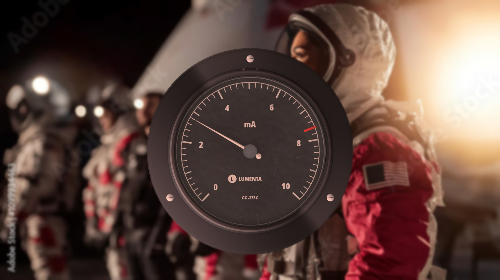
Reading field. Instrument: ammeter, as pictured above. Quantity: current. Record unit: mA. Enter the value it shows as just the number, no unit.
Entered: 2.8
